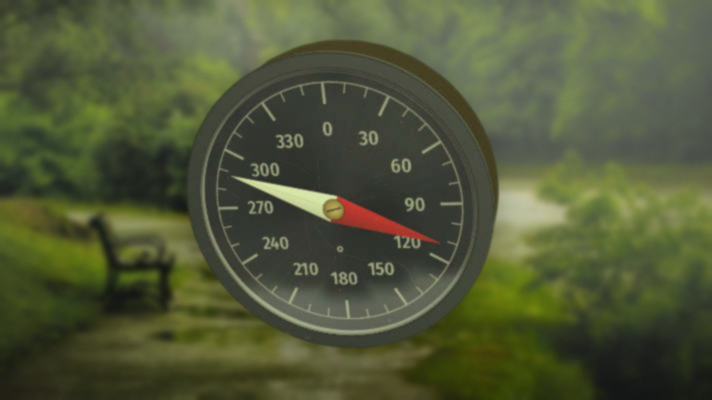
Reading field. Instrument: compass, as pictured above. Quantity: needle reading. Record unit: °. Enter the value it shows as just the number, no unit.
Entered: 110
